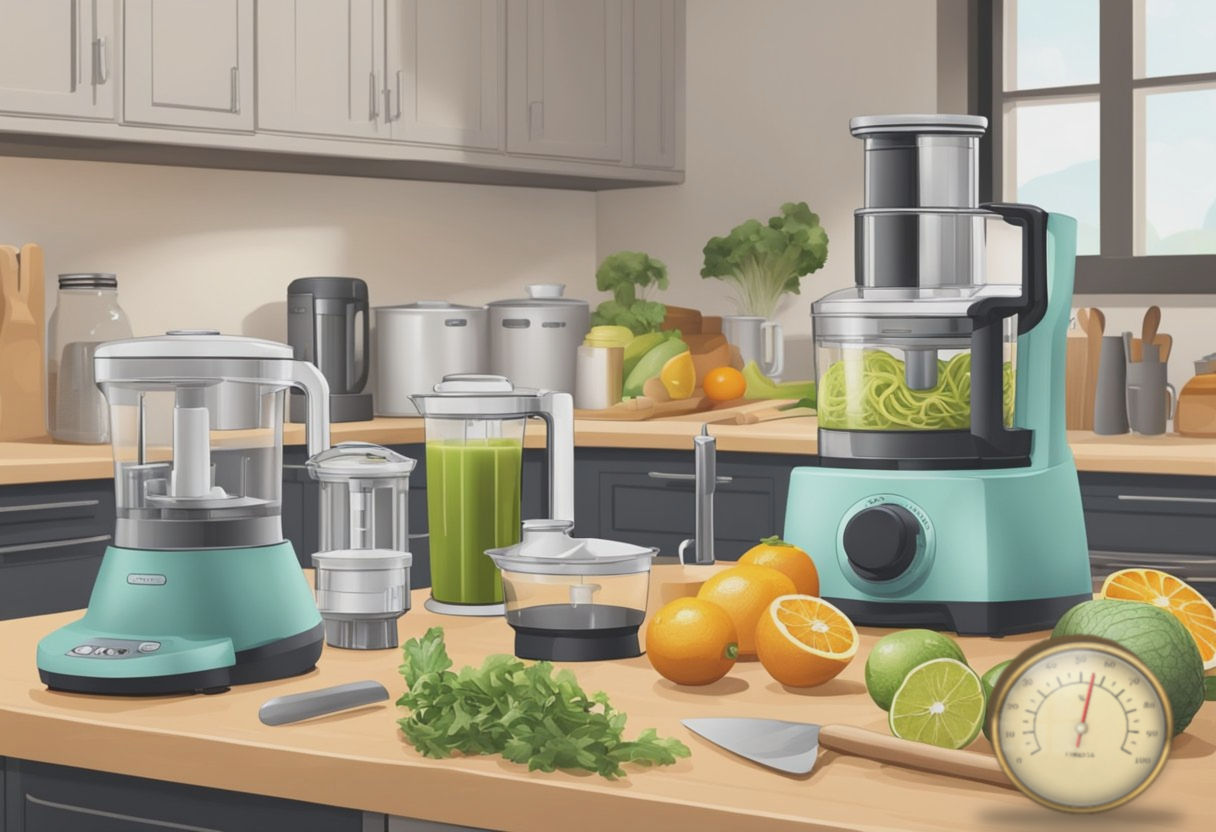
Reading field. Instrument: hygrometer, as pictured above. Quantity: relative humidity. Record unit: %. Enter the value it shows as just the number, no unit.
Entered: 55
